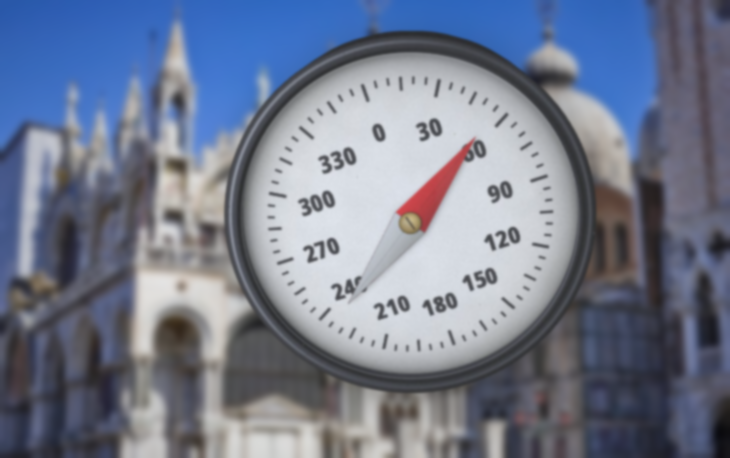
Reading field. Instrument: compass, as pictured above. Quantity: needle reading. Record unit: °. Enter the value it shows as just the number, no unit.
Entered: 55
